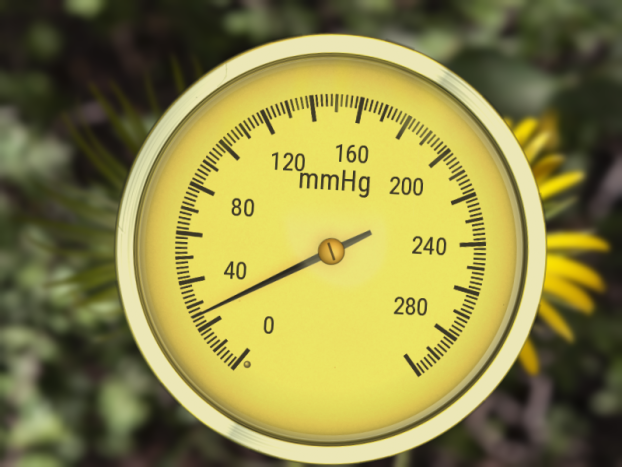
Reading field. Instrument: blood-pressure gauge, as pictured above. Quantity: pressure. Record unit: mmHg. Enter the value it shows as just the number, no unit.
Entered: 26
